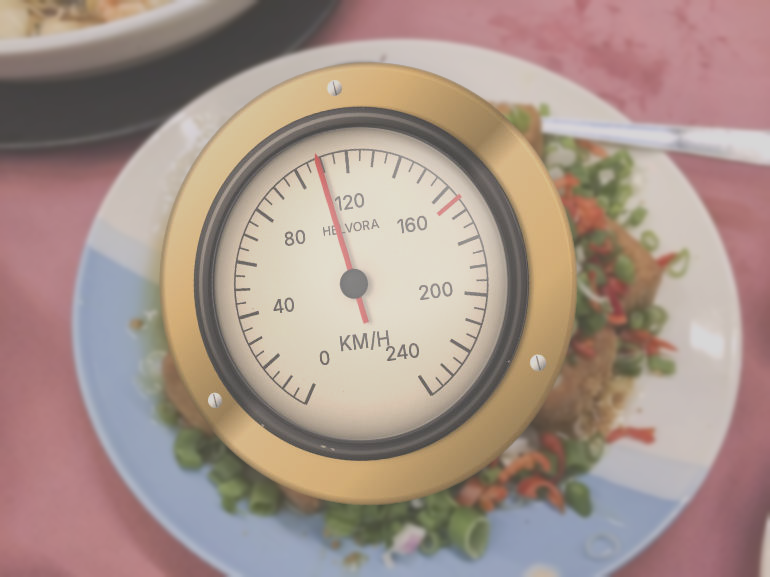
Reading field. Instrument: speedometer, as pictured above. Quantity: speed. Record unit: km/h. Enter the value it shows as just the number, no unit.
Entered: 110
